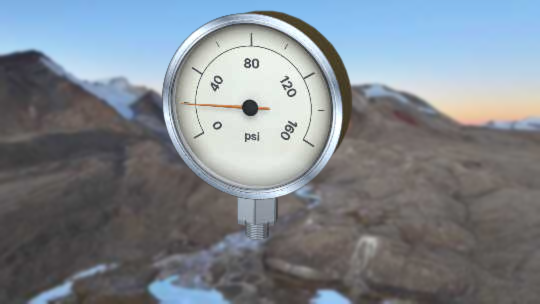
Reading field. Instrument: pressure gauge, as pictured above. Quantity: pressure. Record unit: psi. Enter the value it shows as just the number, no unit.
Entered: 20
